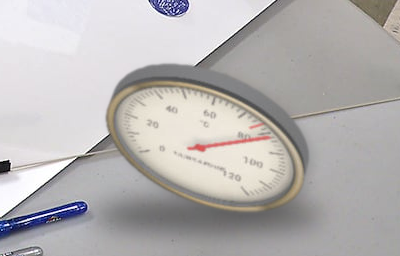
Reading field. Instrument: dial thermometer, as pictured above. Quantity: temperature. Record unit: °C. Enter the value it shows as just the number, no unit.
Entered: 80
